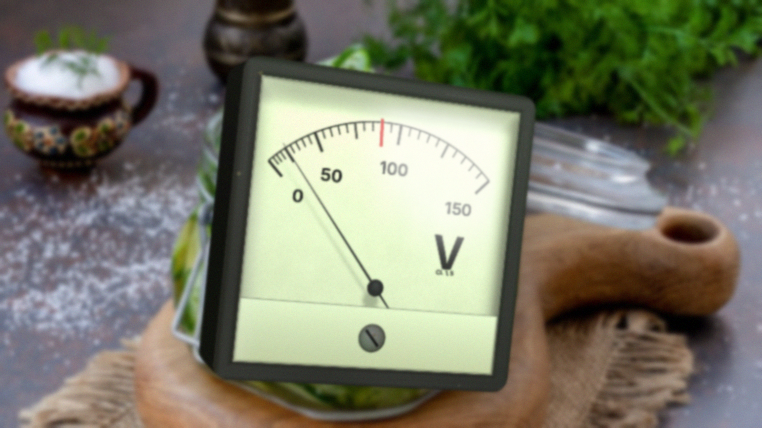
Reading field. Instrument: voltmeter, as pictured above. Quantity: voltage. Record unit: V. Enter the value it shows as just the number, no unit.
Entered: 25
